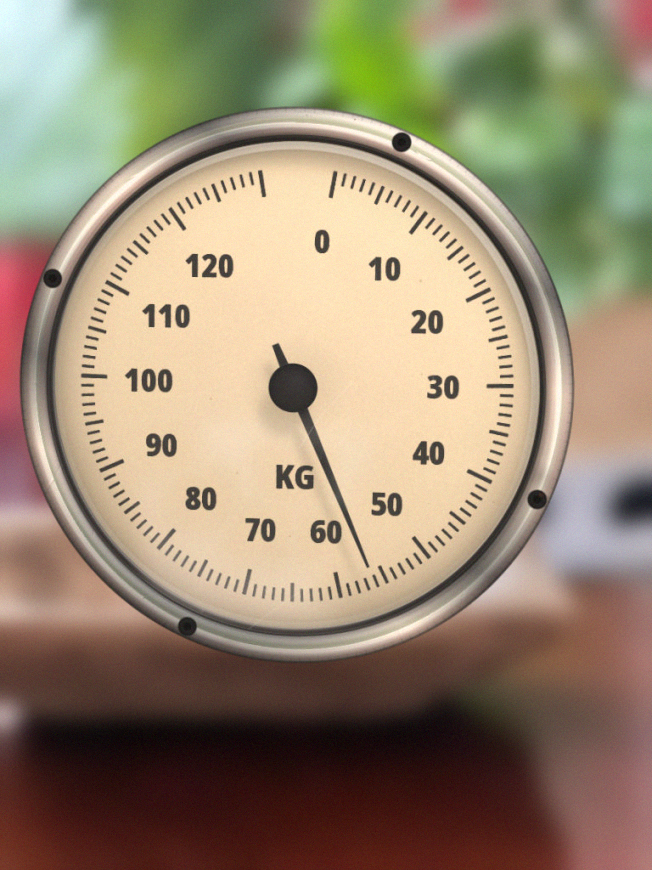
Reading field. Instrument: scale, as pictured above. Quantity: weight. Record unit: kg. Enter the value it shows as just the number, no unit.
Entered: 56
